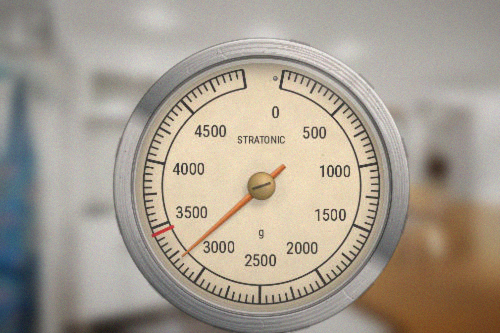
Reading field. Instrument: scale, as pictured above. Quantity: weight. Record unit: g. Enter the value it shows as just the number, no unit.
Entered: 3200
